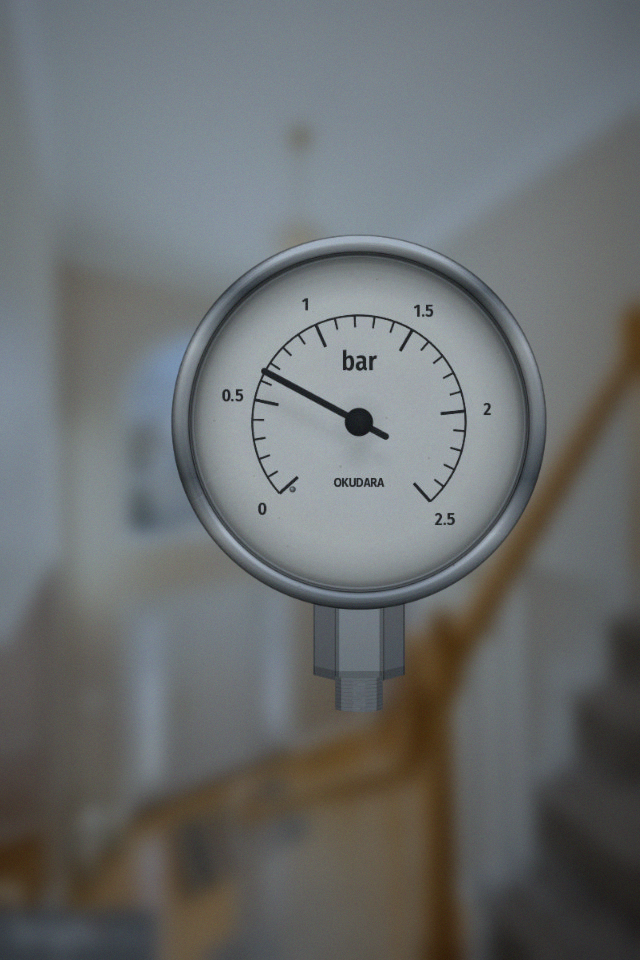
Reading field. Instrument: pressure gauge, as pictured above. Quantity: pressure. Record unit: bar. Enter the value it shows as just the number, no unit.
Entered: 0.65
